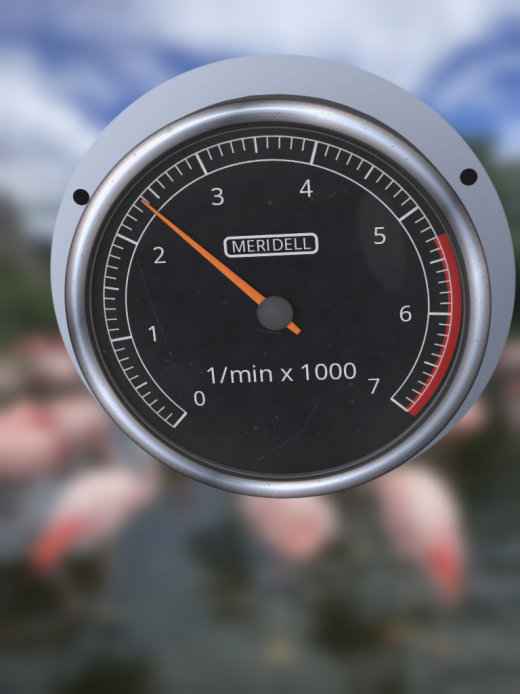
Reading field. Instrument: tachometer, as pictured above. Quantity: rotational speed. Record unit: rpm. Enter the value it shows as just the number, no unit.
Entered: 2400
